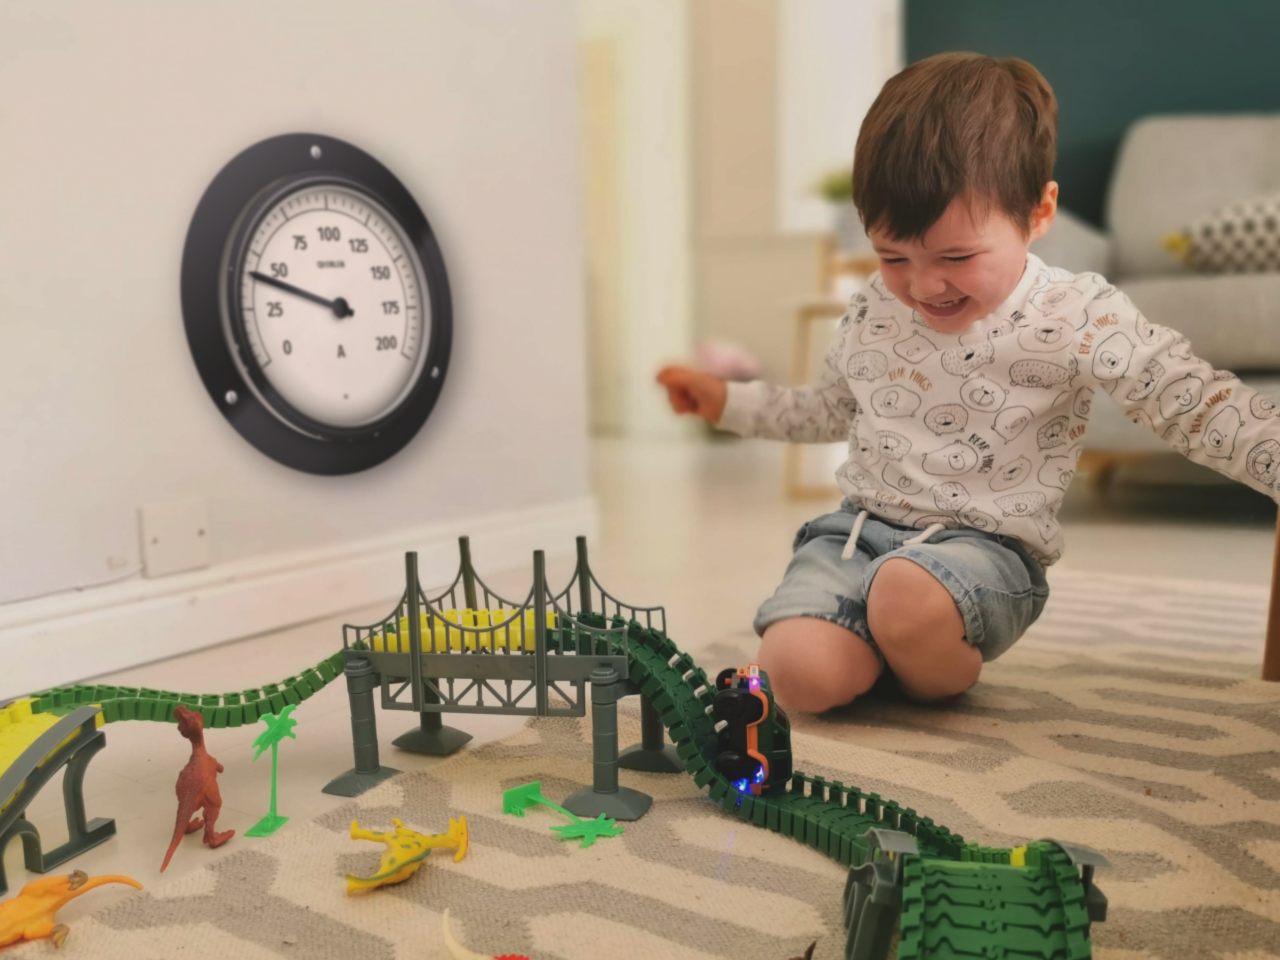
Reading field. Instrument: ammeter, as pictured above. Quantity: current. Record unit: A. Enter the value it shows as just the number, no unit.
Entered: 40
